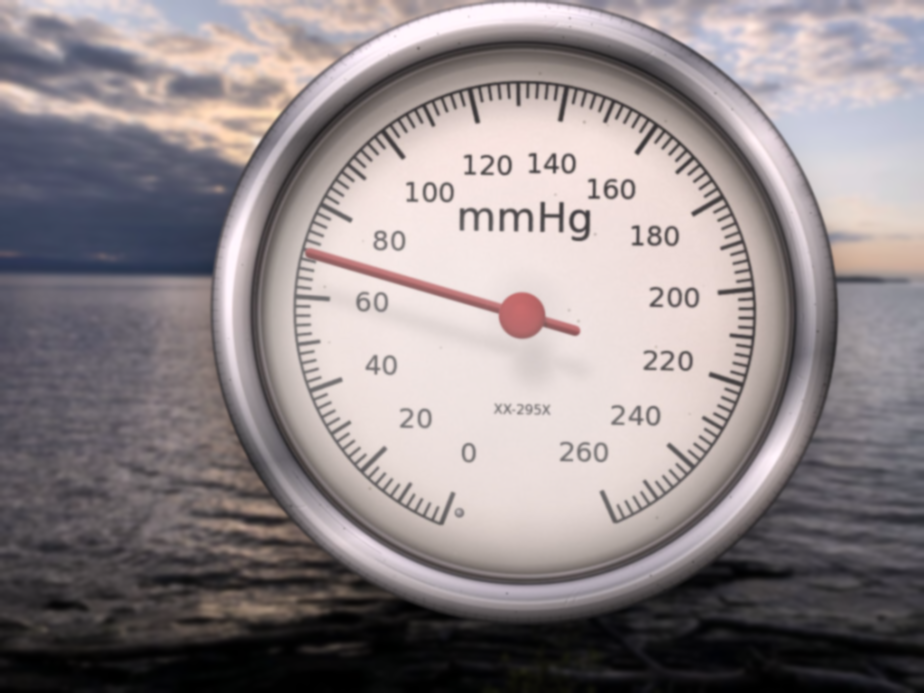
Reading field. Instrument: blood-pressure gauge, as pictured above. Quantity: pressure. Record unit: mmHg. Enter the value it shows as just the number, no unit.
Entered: 70
